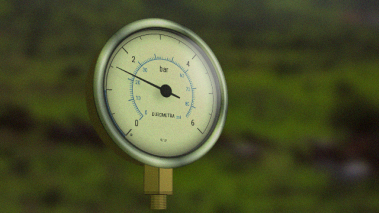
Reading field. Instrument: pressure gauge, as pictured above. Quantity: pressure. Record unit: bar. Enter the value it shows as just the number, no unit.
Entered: 1.5
